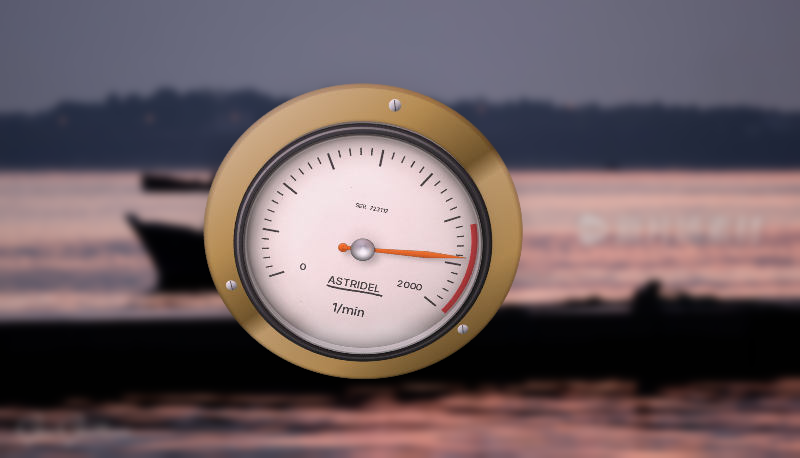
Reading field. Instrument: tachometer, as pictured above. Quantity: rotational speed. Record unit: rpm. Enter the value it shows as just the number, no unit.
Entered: 1700
